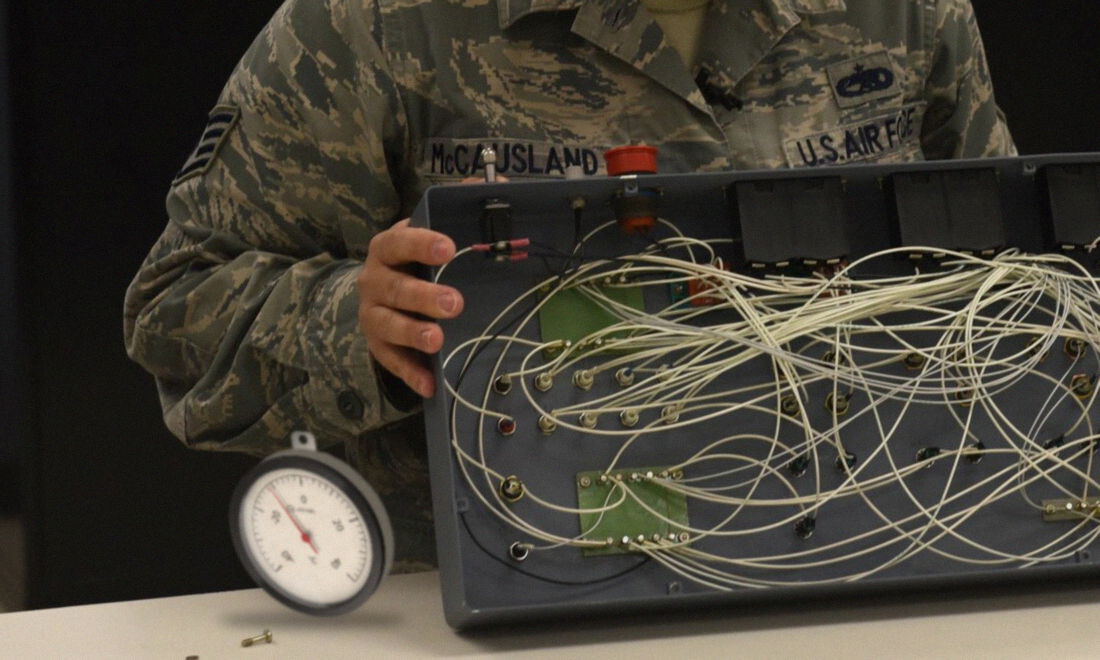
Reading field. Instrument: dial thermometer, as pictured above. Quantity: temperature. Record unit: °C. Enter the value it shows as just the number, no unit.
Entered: -10
